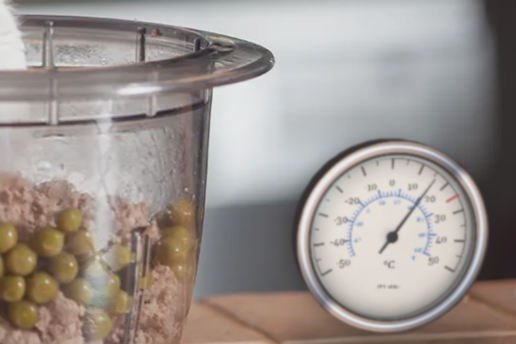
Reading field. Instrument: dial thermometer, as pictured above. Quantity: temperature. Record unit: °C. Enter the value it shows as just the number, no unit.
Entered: 15
